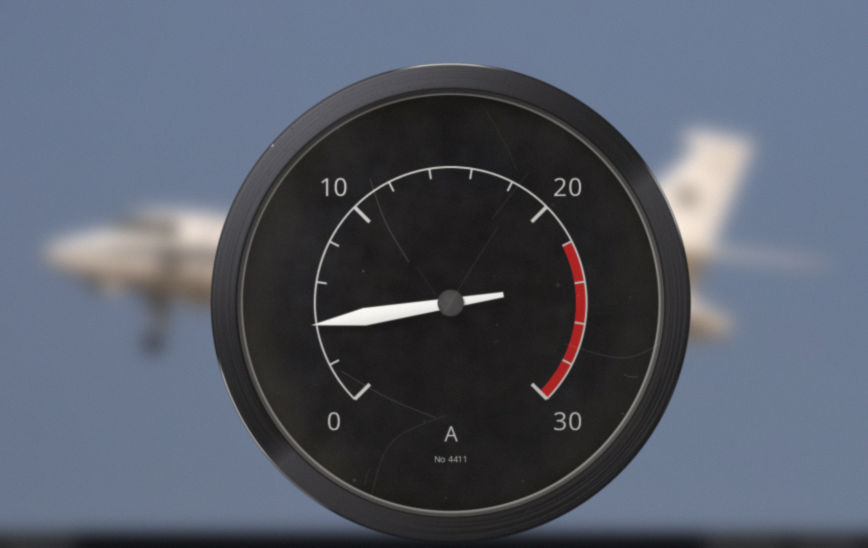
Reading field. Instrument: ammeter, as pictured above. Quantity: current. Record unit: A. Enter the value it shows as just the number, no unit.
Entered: 4
